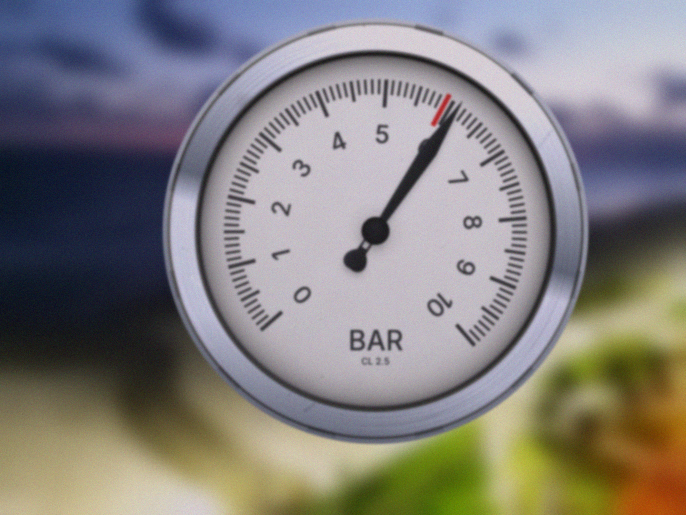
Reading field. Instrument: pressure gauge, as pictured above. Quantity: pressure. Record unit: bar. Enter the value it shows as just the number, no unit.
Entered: 6.1
